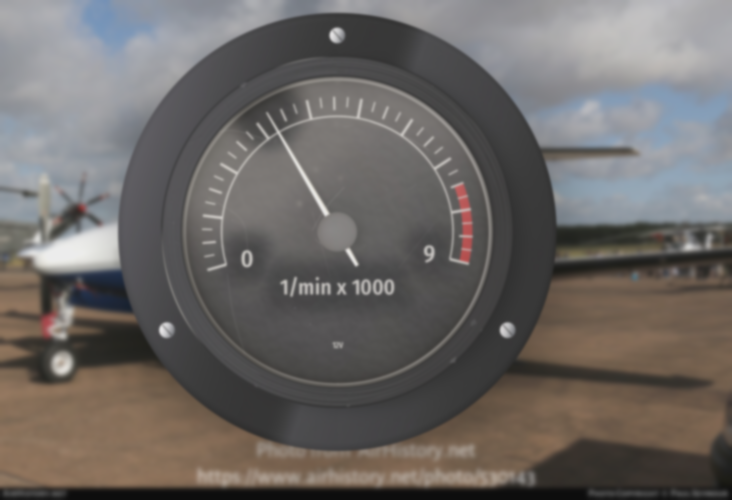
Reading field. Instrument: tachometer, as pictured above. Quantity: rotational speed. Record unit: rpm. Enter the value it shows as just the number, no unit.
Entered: 3250
